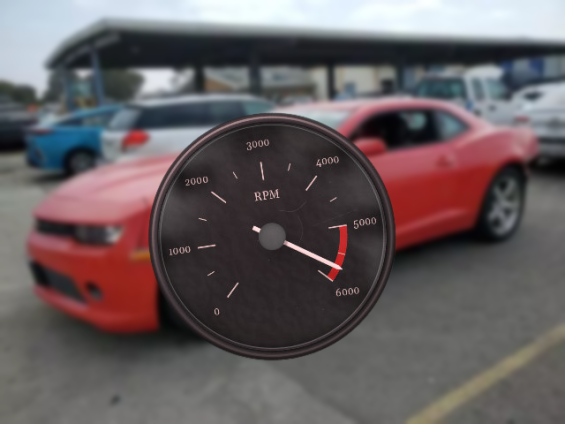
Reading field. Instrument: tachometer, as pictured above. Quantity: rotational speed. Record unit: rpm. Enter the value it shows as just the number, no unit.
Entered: 5750
